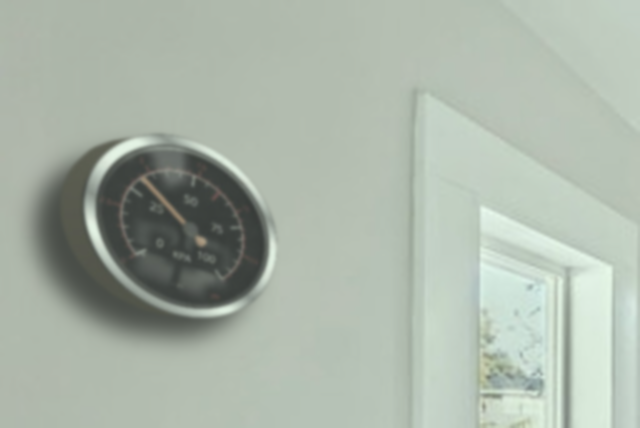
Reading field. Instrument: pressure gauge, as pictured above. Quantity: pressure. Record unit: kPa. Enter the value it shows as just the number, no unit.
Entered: 30
